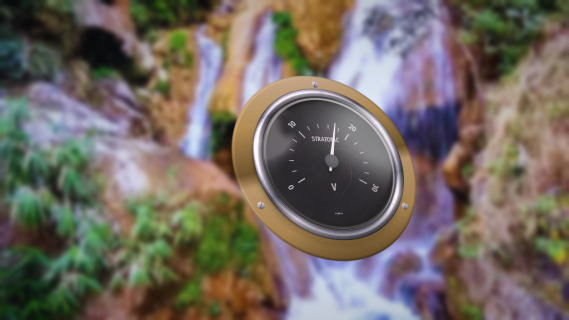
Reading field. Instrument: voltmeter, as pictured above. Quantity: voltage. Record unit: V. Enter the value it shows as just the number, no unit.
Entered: 17
